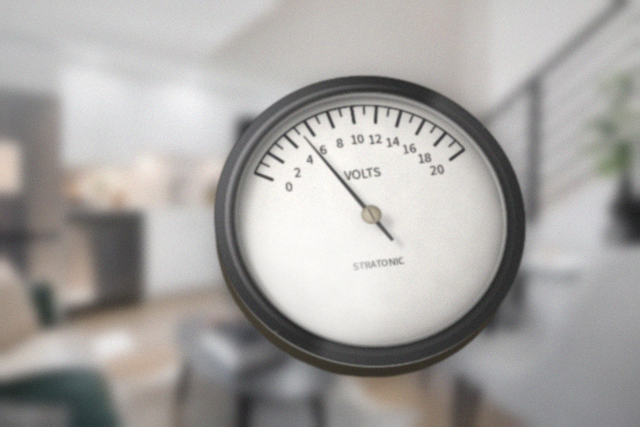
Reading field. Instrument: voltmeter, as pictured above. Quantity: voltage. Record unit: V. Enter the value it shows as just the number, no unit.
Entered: 5
